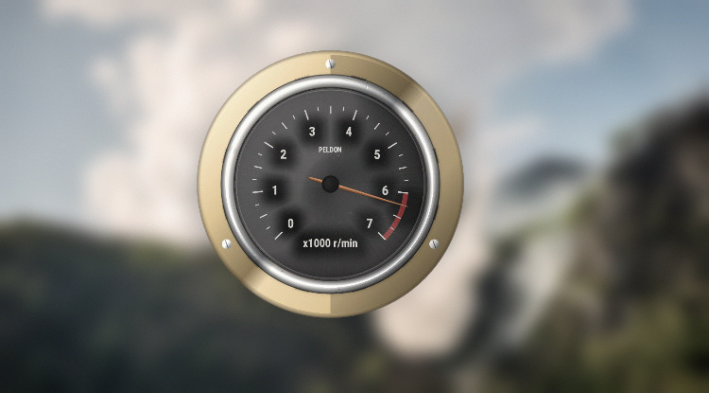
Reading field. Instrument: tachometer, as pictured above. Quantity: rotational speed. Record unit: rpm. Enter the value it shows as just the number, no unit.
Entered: 6250
